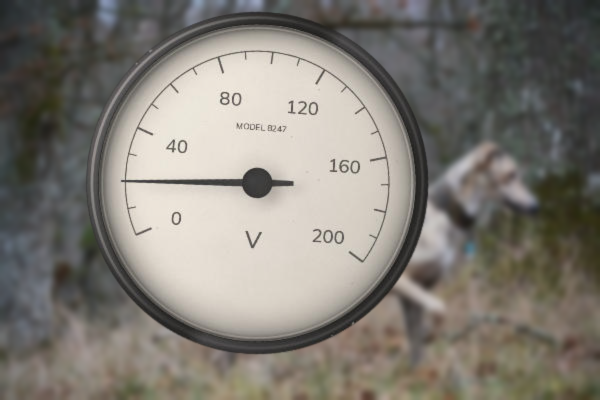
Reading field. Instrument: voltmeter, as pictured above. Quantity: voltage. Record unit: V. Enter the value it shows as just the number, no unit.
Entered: 20
